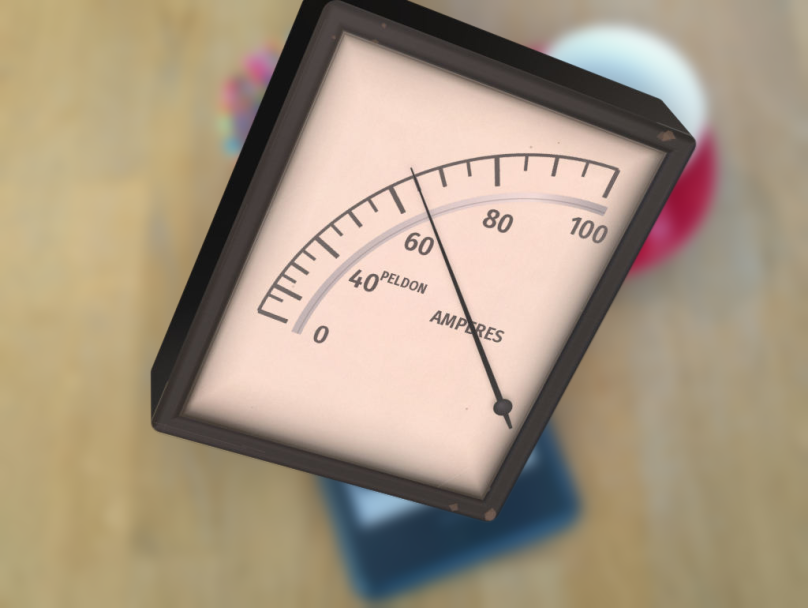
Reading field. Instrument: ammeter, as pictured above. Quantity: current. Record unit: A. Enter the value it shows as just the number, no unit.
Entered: 65
